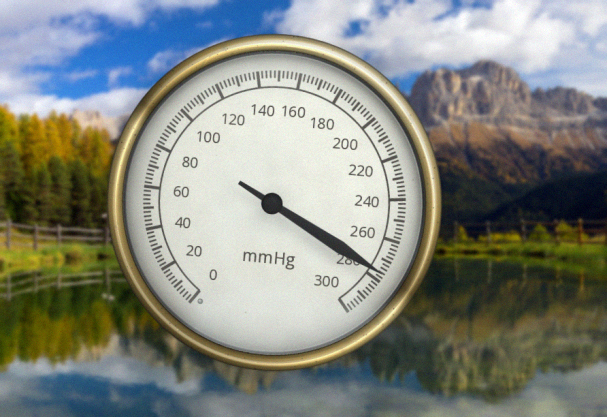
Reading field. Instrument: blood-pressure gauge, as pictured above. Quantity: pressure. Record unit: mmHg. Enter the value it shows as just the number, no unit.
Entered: 276
